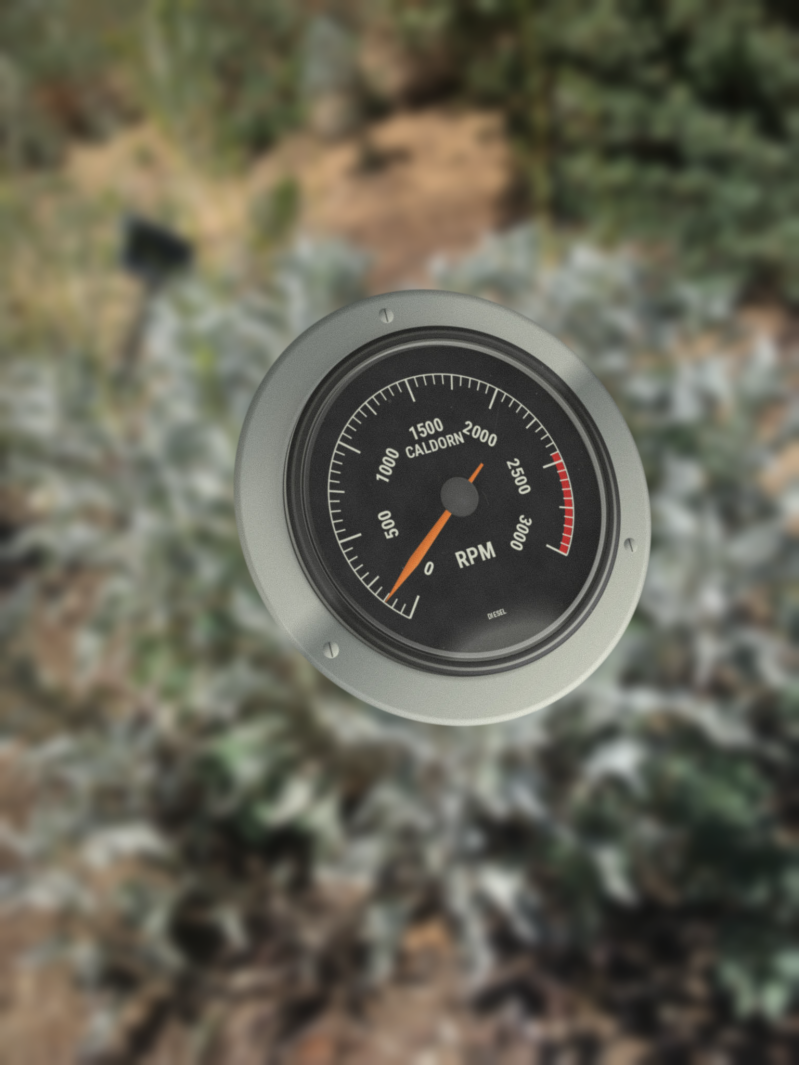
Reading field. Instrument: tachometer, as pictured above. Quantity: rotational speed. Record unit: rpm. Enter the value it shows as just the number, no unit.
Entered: 150
